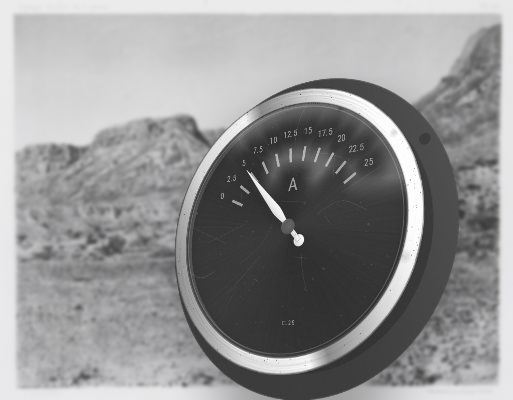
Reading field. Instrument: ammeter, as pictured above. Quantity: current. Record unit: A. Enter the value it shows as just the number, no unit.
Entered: 5
